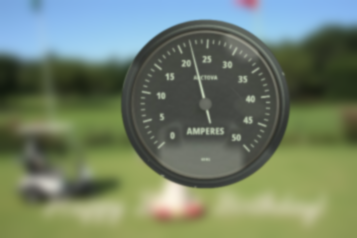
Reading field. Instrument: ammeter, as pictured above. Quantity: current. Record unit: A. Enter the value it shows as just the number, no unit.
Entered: 22
